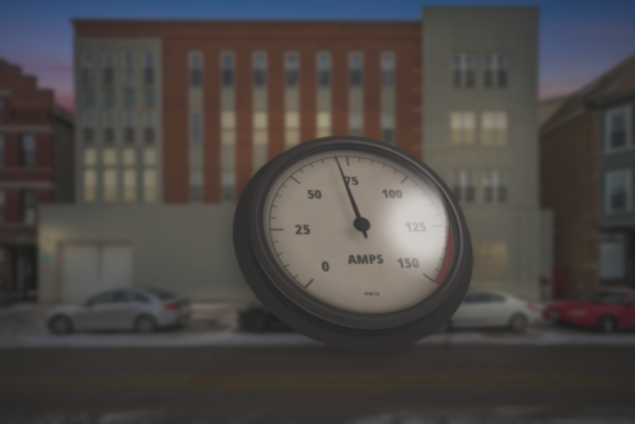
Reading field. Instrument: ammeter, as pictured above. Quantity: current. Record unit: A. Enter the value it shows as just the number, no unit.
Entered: 70
